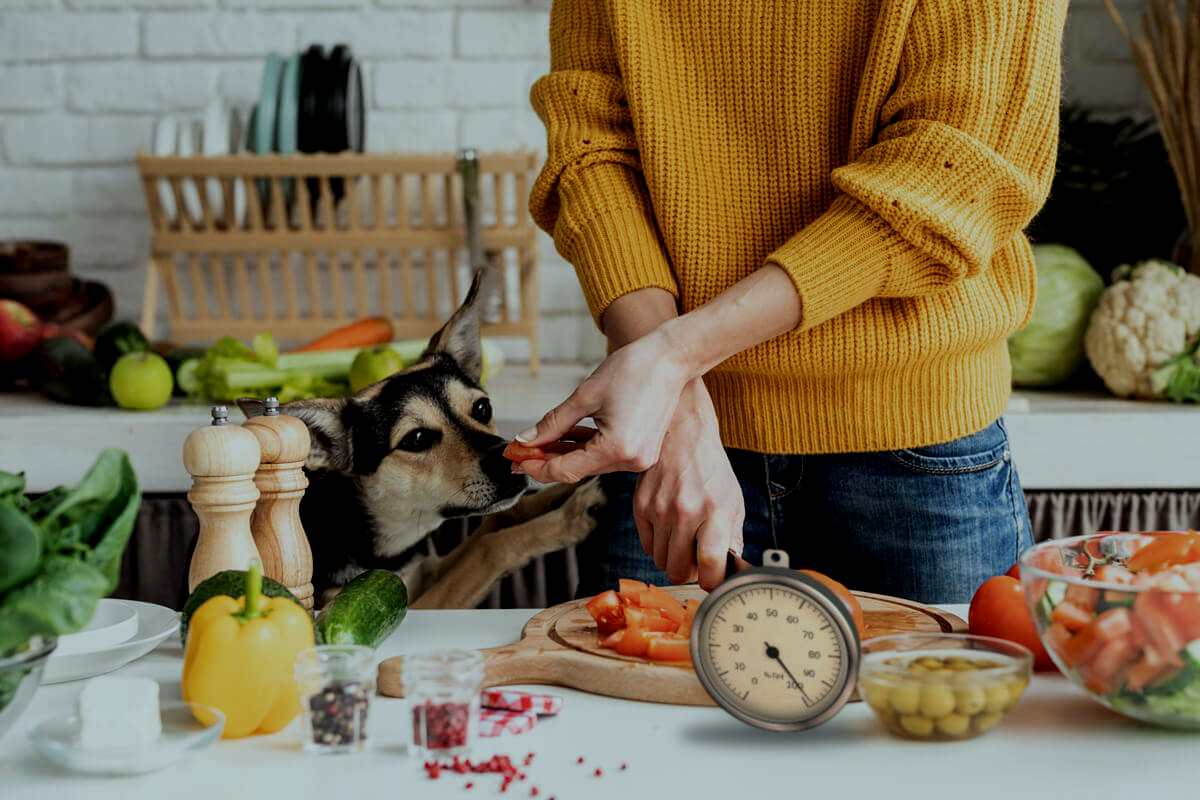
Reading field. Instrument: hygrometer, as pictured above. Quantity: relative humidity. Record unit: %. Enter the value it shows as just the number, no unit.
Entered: 98
